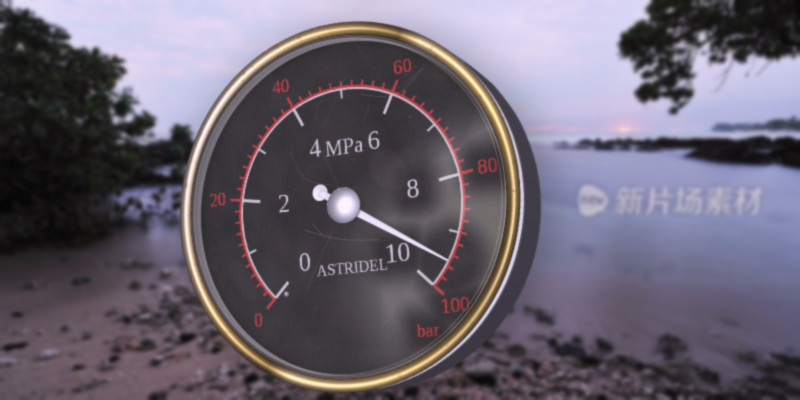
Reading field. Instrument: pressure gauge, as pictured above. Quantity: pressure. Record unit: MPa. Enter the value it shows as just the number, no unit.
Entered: 9.5
